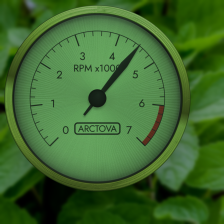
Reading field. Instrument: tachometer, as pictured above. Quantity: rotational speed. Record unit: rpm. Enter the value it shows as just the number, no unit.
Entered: 4500
